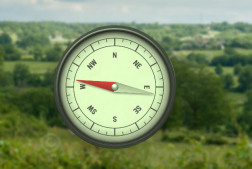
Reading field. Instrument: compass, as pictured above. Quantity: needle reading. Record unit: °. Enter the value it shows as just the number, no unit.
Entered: 280
